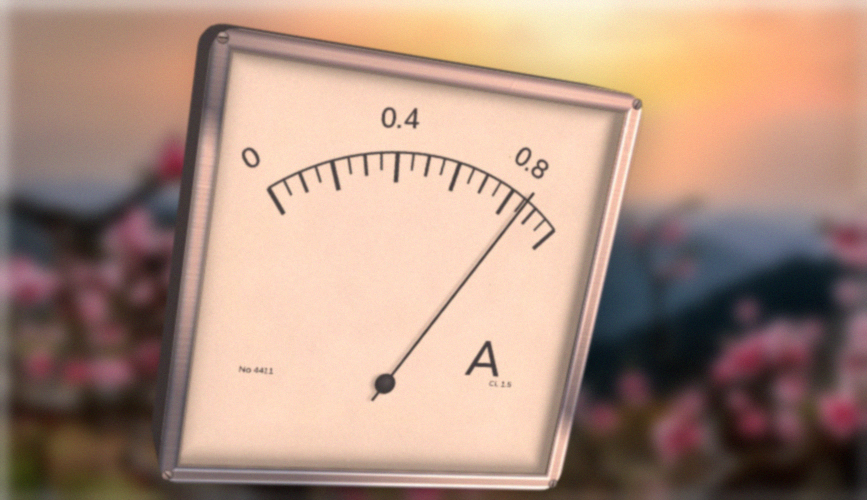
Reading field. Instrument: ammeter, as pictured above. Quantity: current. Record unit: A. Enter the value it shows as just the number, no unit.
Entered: 0.85
